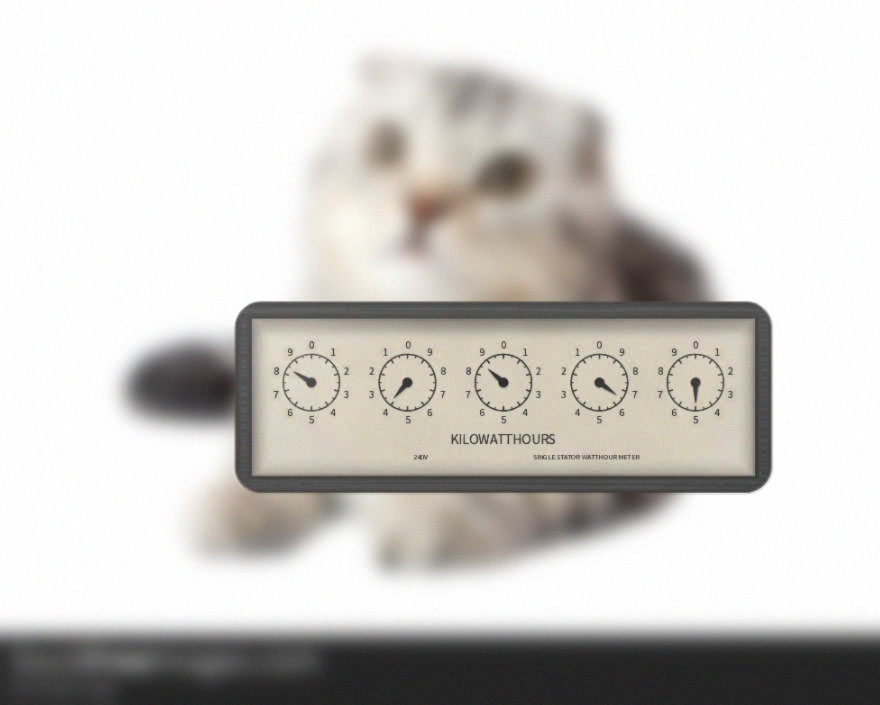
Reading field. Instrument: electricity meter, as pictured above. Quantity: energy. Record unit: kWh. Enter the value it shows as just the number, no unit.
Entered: 83865
